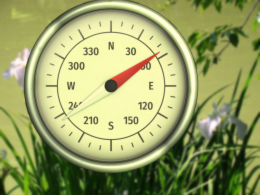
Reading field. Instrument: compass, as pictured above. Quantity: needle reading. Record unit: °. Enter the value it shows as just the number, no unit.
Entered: 55
